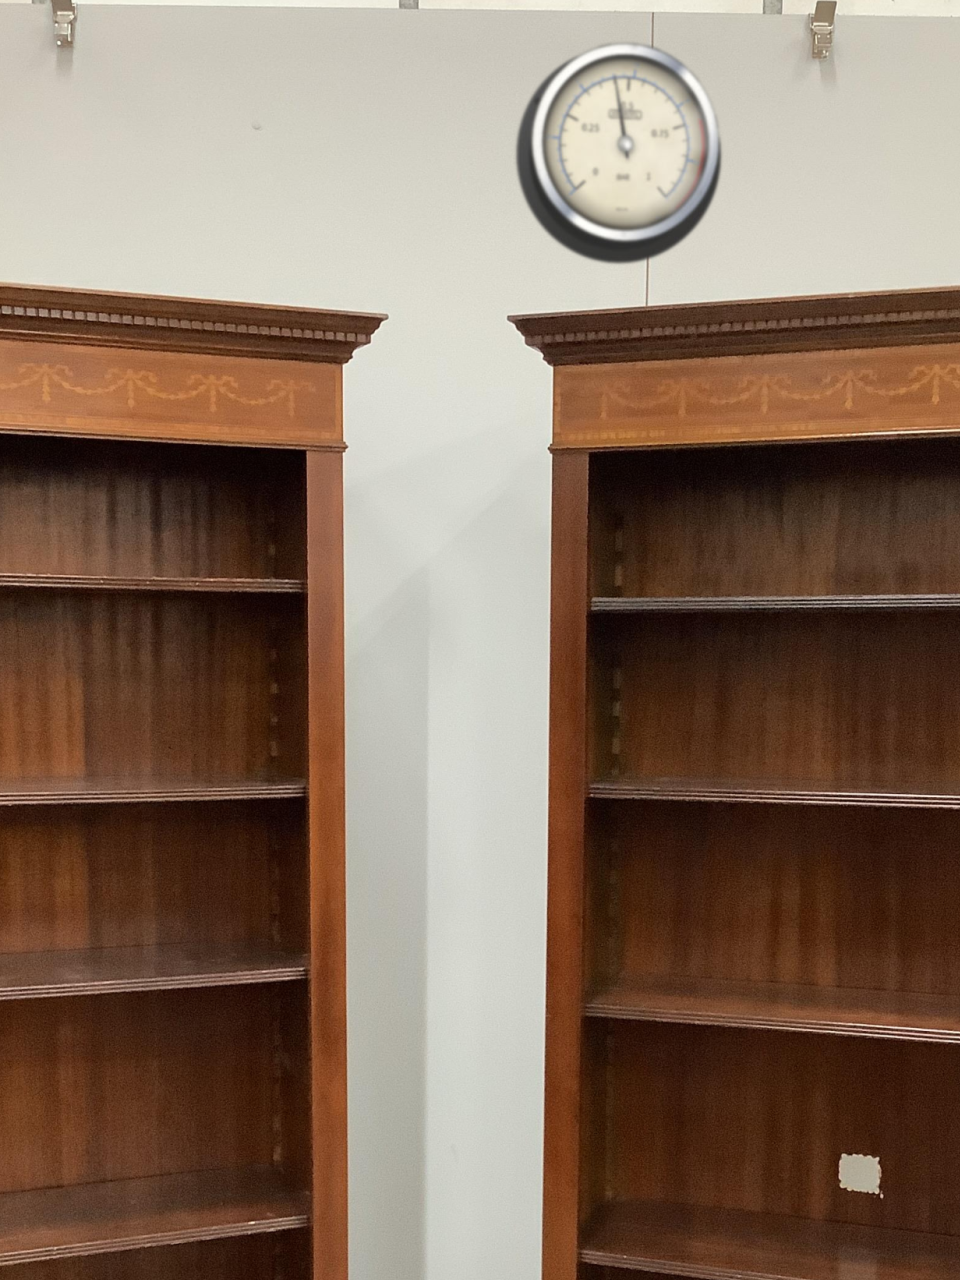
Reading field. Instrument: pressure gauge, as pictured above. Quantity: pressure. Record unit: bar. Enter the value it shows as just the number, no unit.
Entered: 0.45
